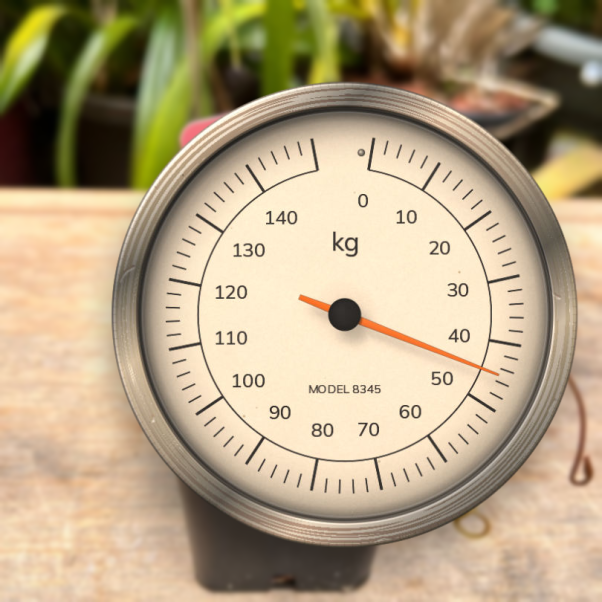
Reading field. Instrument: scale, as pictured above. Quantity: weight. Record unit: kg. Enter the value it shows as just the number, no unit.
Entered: 45
